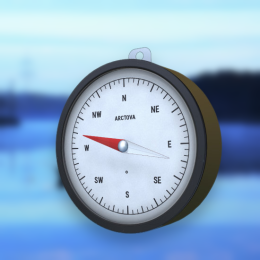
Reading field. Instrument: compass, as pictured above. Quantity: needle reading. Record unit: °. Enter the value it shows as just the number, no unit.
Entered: 285
